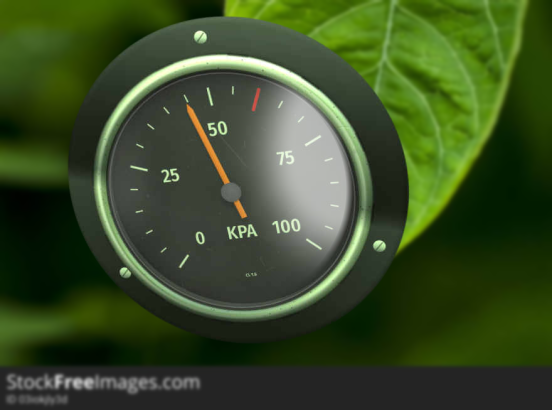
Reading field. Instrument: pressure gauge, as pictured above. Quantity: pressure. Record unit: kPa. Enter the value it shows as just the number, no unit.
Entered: 45
